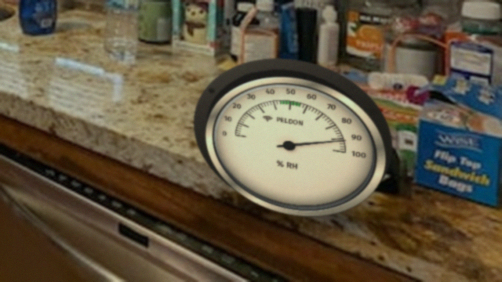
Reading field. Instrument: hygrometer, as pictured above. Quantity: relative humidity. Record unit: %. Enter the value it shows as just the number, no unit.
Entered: 90
